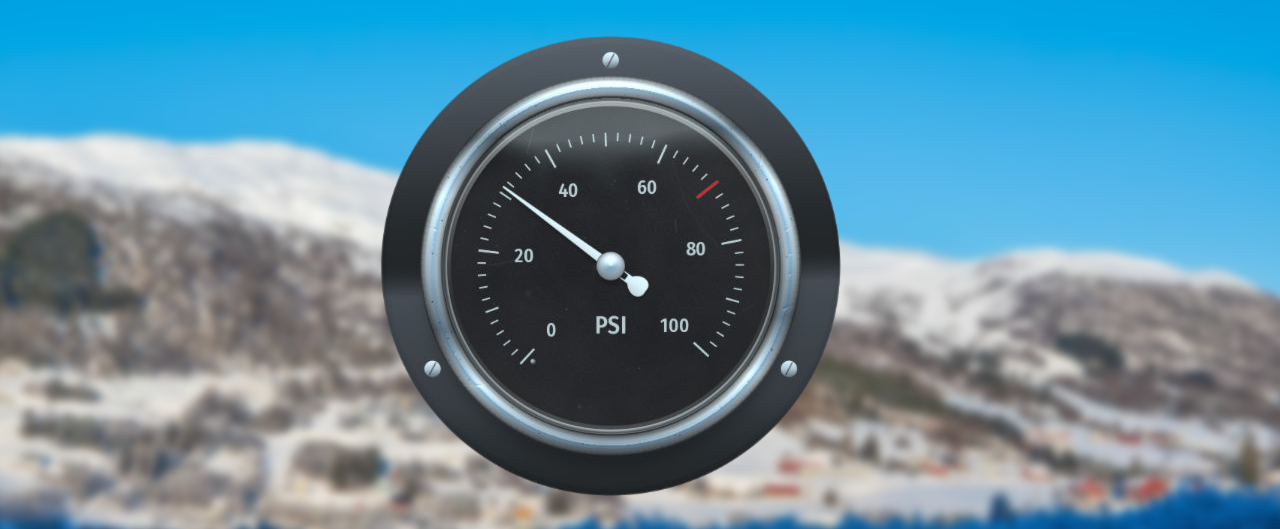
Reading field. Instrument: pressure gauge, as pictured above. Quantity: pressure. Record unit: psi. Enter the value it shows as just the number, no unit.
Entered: 31
